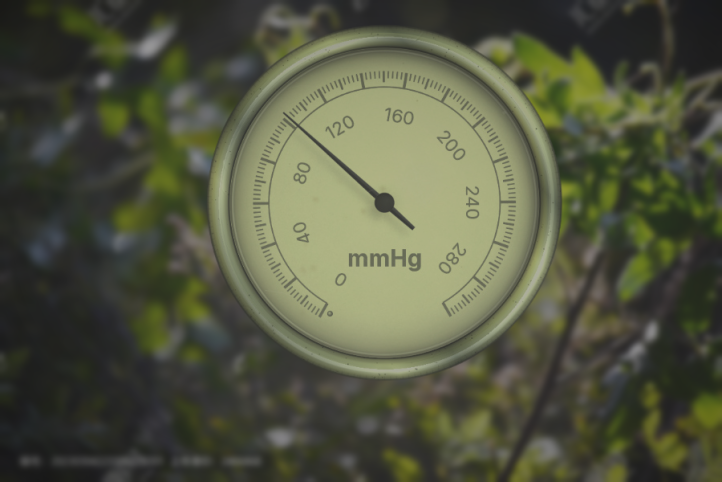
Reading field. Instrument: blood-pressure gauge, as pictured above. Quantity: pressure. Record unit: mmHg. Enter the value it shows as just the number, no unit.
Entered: 102
